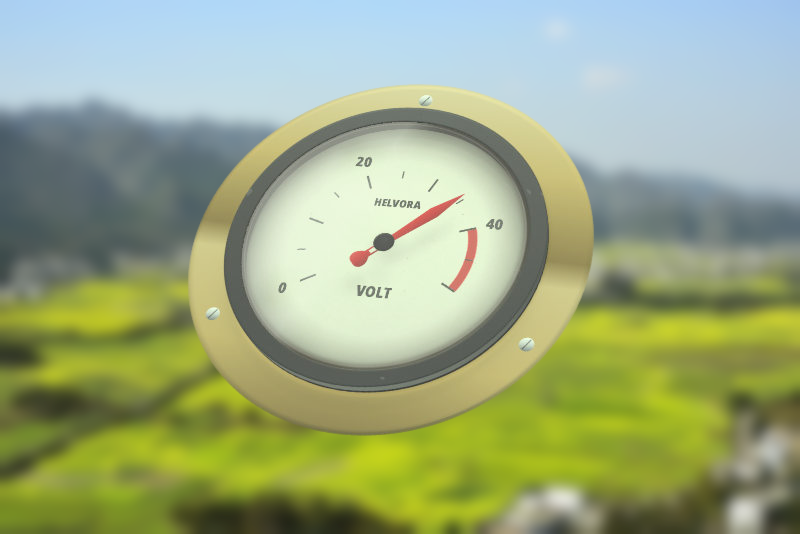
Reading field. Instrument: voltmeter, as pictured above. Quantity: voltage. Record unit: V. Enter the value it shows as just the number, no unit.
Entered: 35
